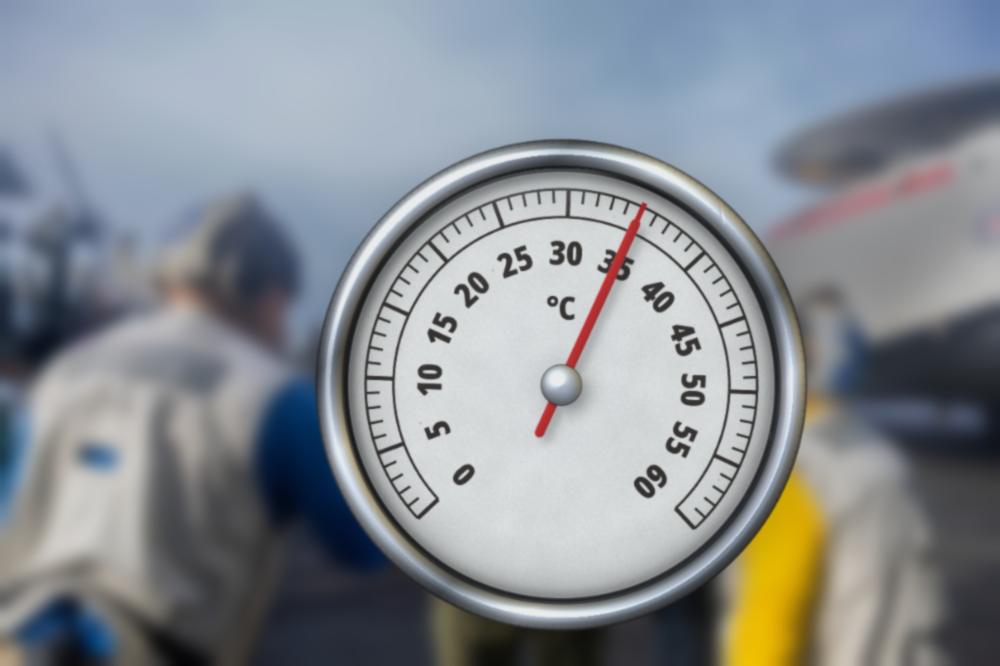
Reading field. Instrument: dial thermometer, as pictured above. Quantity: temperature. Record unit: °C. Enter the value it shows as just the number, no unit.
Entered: 35
